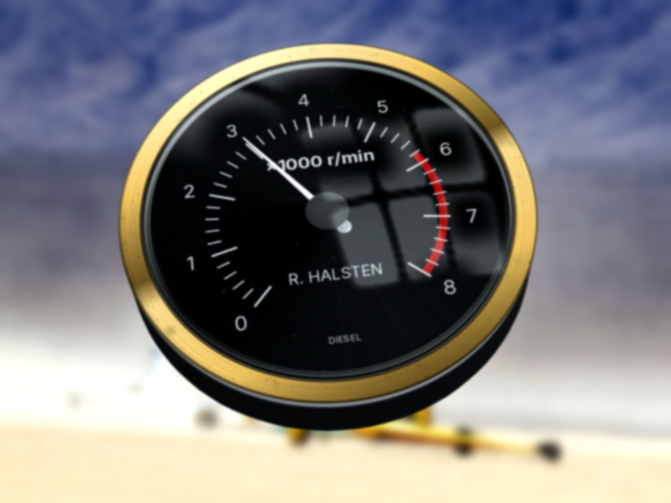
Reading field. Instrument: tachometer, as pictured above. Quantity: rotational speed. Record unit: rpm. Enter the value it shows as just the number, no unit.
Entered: 3000
